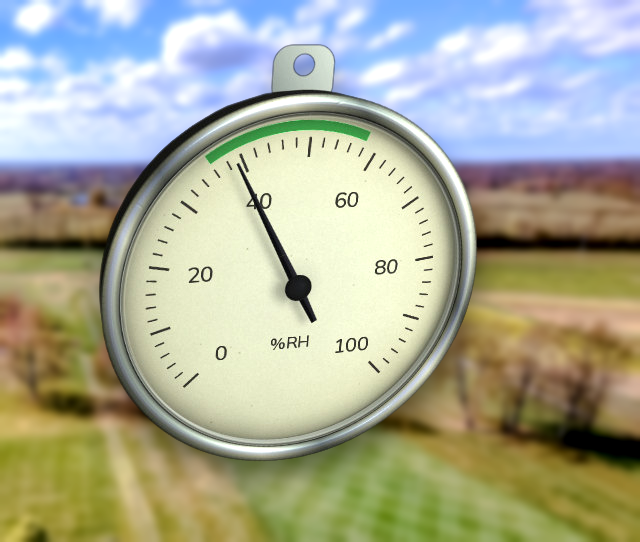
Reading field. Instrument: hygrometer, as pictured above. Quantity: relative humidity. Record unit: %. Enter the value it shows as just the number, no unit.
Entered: 39
